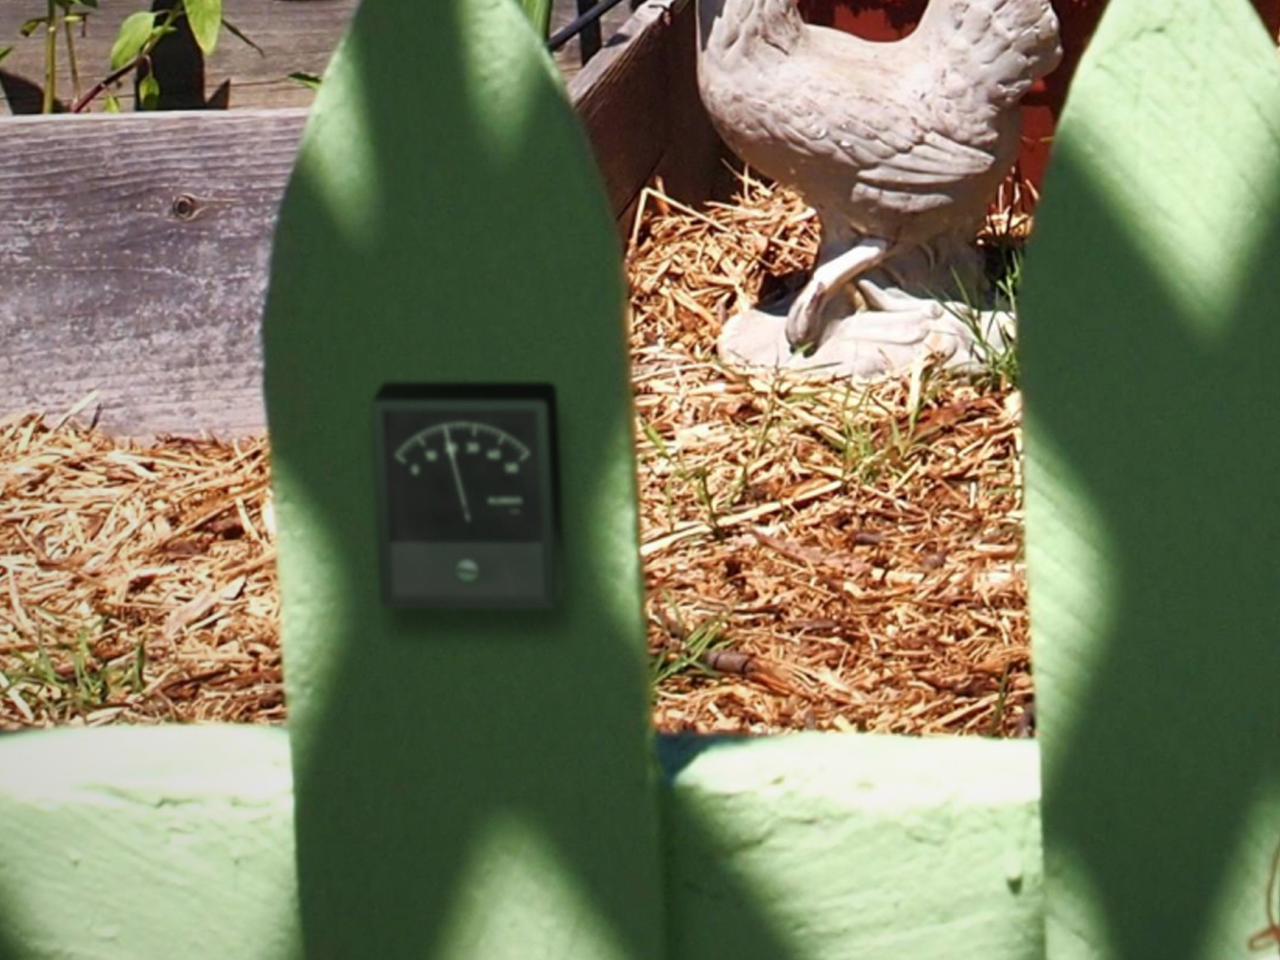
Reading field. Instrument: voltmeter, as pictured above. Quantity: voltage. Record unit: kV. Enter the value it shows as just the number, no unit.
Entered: 20
